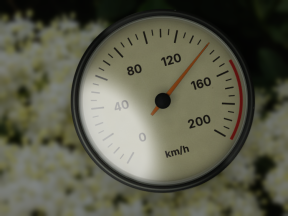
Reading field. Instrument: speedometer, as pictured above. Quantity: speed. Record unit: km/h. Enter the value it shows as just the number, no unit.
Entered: 140
